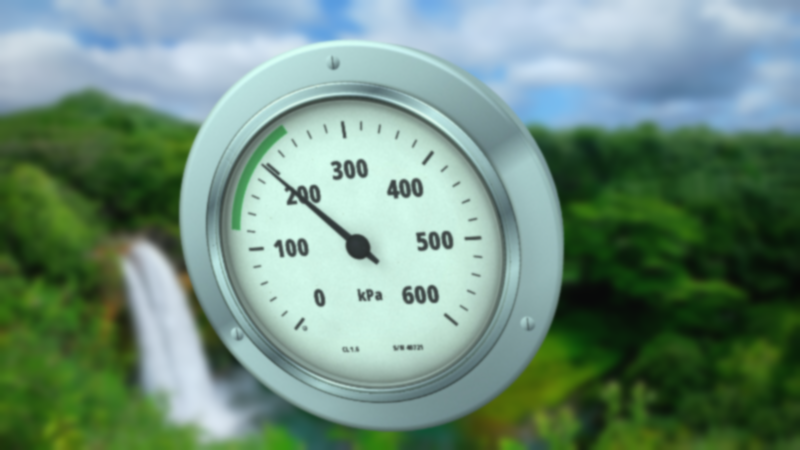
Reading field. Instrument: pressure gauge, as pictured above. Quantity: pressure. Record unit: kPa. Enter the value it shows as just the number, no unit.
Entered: 200
